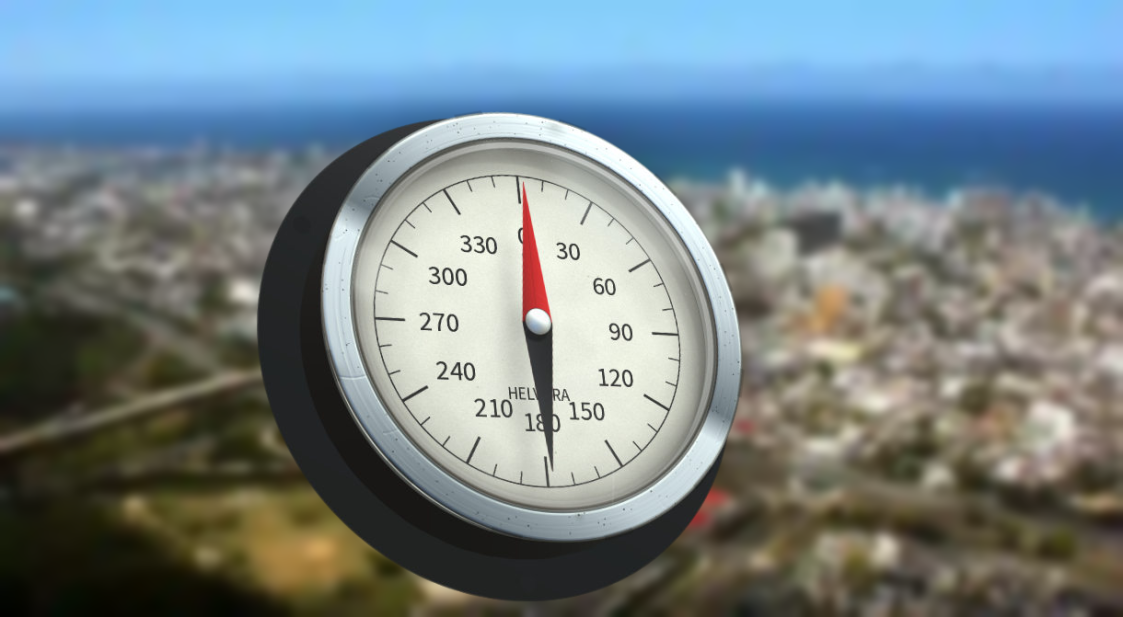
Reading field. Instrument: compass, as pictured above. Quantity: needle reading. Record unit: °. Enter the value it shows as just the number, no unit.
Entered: 0
